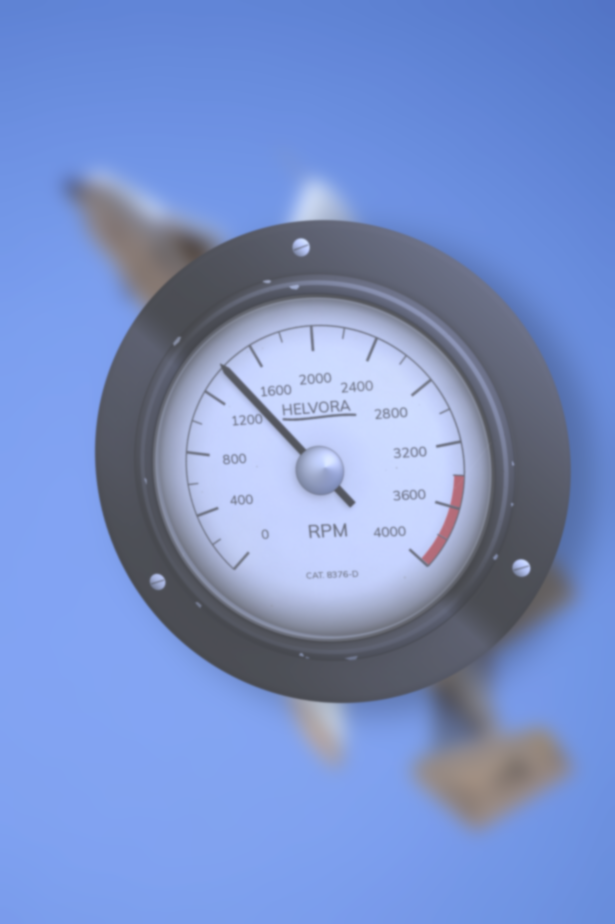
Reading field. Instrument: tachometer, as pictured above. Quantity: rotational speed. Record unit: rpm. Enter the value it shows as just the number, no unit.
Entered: 1400
